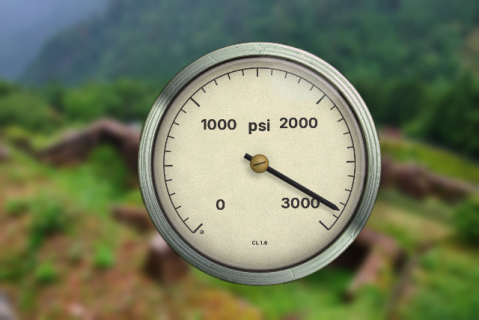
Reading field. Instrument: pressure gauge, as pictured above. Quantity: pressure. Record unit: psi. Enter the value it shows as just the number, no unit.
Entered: 2850
